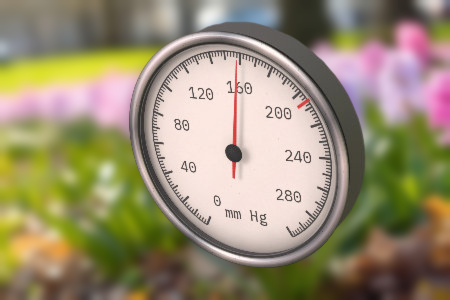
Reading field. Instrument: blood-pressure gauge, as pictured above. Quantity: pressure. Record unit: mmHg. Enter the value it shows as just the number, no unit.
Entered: 160
